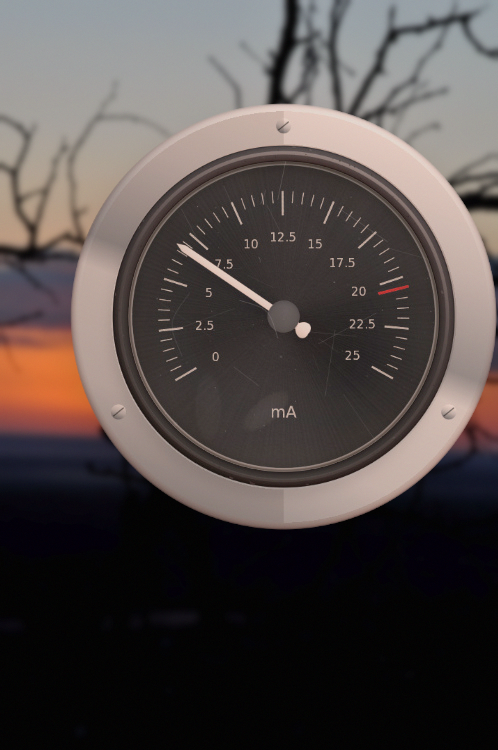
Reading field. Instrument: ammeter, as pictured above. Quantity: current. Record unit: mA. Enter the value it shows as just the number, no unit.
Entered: 6.75
